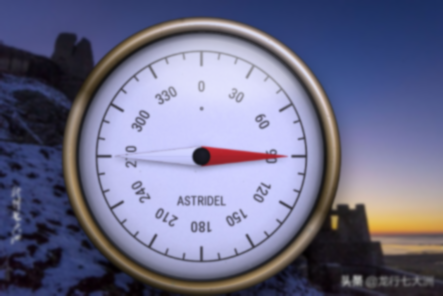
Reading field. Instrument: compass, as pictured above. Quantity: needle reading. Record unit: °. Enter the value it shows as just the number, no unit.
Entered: 90
